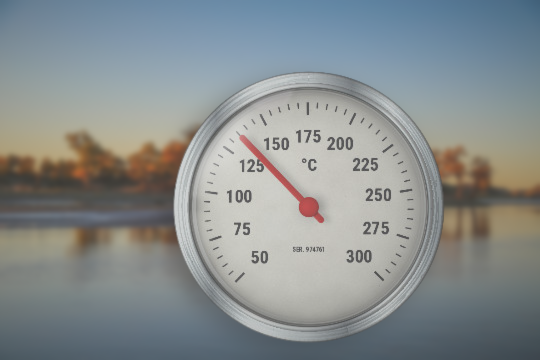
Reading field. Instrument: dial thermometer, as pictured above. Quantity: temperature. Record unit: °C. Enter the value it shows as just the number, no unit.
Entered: 135
